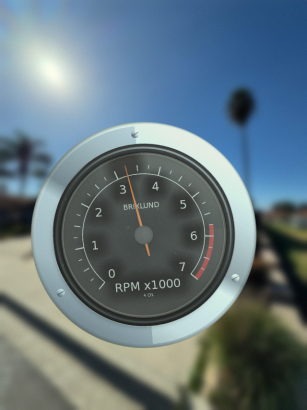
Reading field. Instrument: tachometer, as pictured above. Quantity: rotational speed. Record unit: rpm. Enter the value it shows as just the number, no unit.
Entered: 3250
